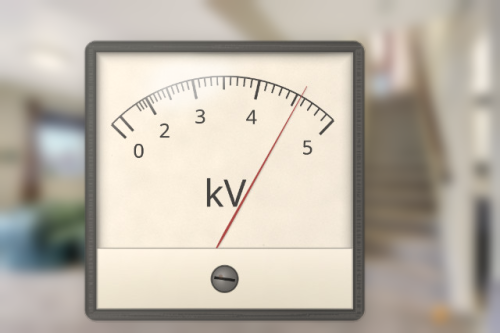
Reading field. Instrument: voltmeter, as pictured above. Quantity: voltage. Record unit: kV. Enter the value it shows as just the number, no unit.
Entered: 4.55
